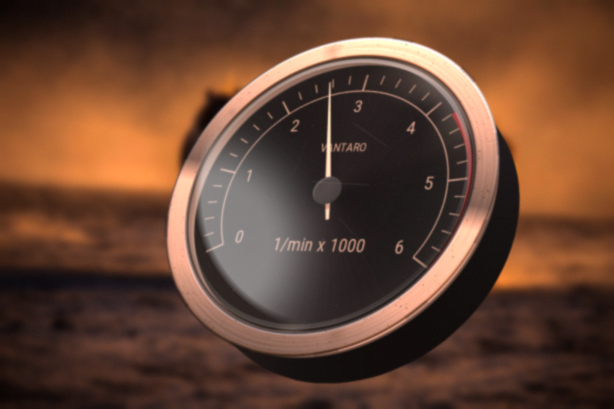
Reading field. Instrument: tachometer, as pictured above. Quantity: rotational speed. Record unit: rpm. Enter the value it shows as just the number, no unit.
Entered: 2600
